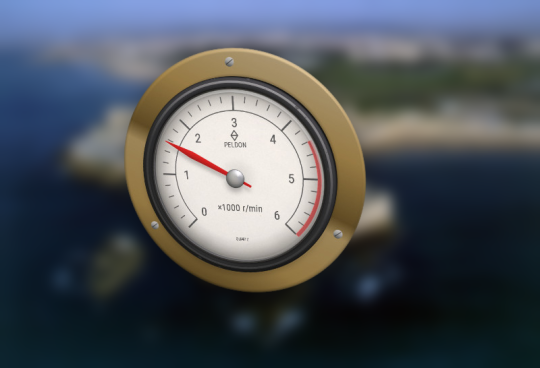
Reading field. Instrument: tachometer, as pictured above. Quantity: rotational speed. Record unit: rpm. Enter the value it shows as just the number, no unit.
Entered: 1600
